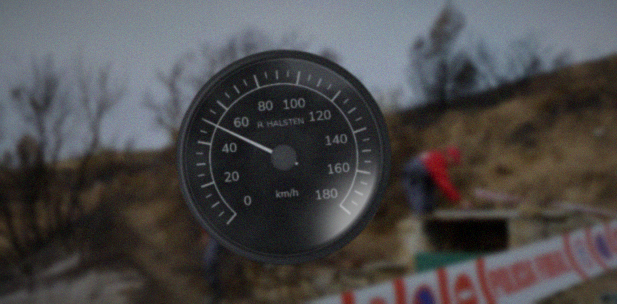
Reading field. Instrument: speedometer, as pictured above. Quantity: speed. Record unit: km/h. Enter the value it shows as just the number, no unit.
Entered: 50
